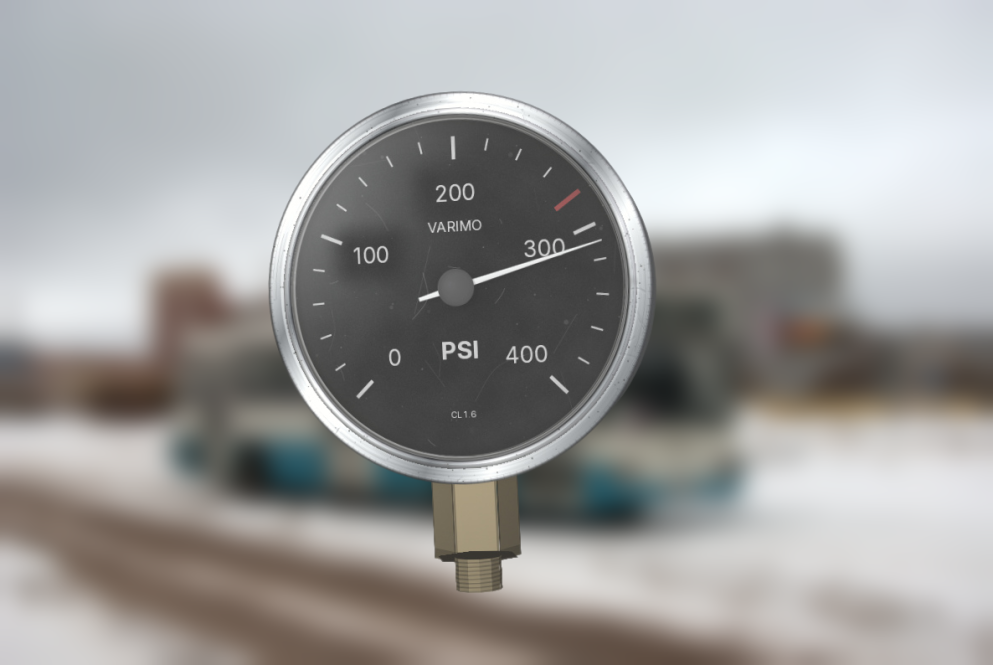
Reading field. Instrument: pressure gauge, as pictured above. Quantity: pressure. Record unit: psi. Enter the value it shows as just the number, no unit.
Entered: 310
